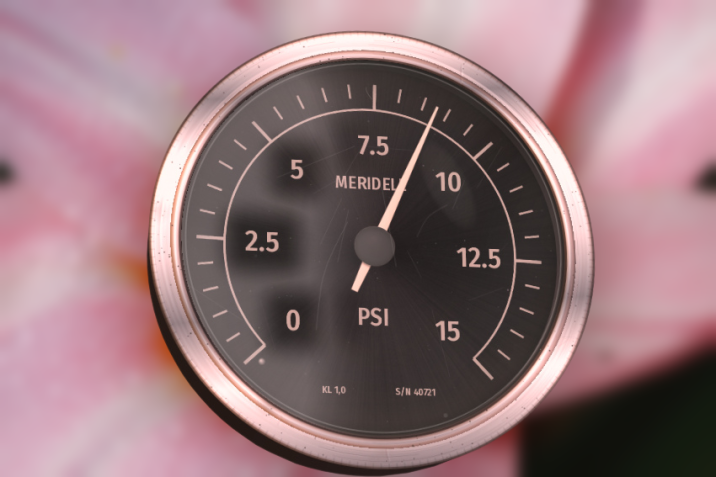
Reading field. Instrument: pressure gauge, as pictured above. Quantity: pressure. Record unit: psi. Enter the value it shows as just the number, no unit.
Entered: 8.75
